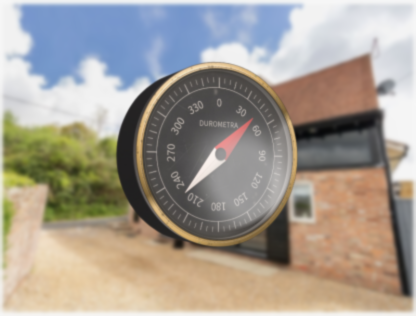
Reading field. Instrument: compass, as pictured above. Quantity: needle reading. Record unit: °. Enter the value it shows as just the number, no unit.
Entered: 45
